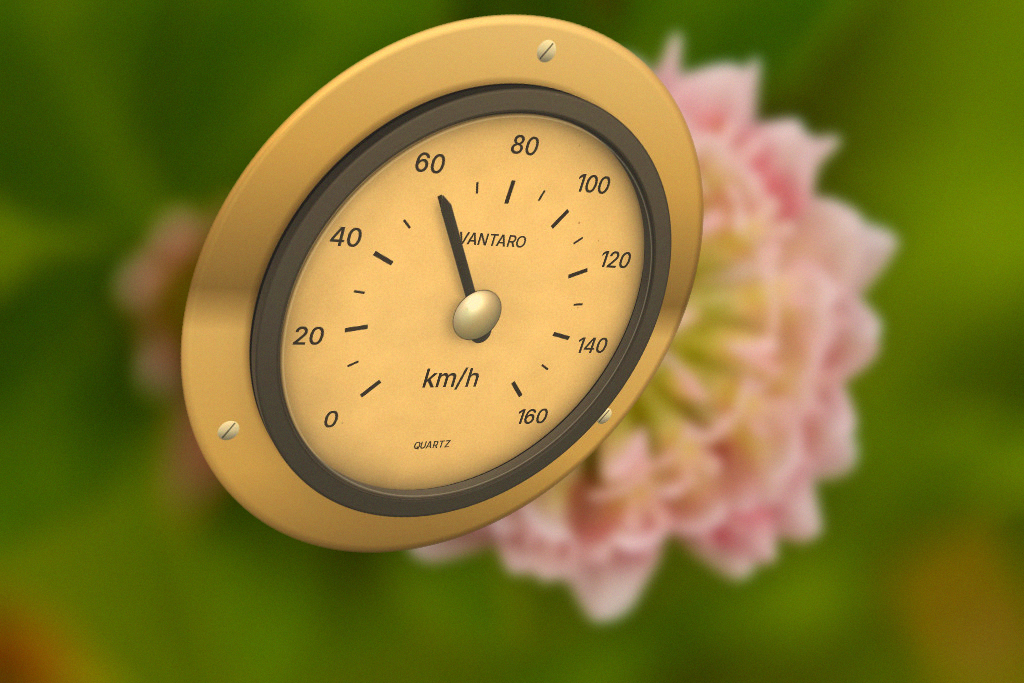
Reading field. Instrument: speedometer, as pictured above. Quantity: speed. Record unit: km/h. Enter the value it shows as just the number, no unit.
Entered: 60
